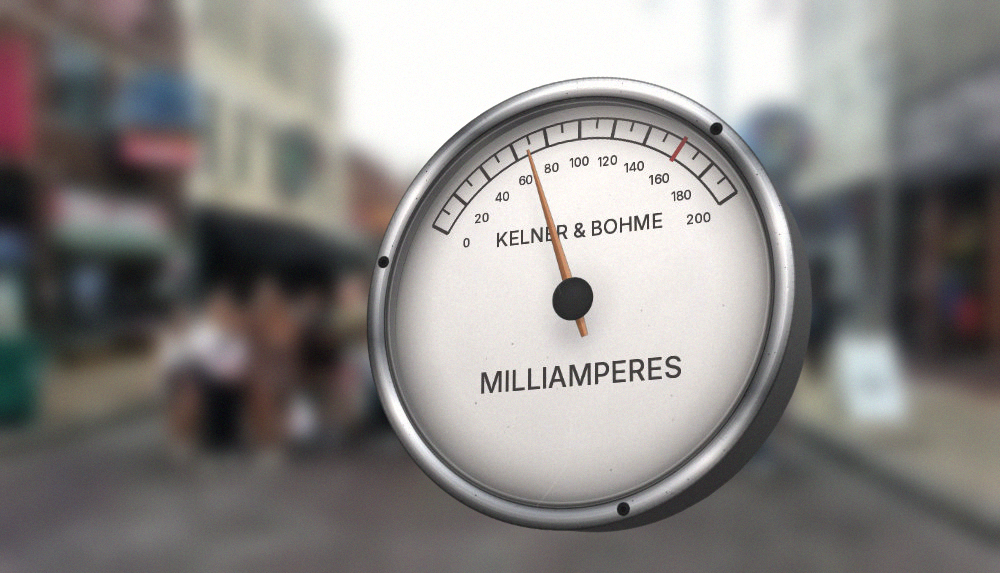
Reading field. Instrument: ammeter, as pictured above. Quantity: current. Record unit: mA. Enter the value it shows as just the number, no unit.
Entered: 70
